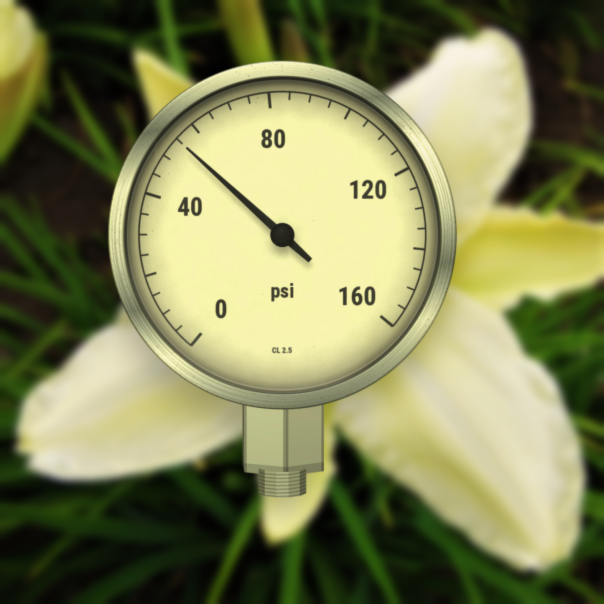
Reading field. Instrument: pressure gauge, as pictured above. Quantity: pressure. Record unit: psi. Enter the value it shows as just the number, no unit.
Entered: 55
